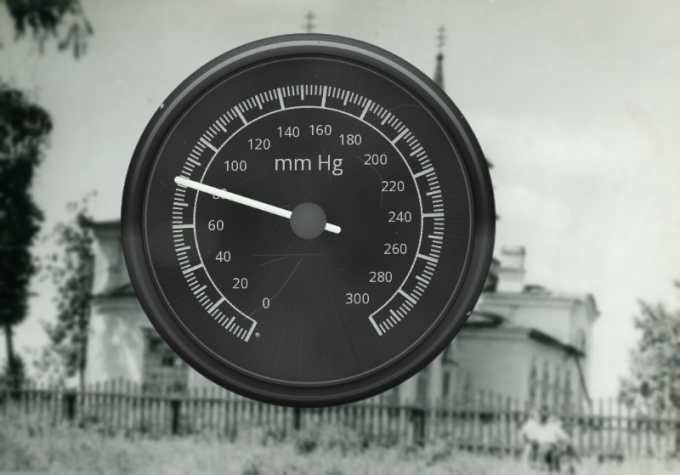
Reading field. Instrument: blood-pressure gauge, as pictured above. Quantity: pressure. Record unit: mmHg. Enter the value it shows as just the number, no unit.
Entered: 80
